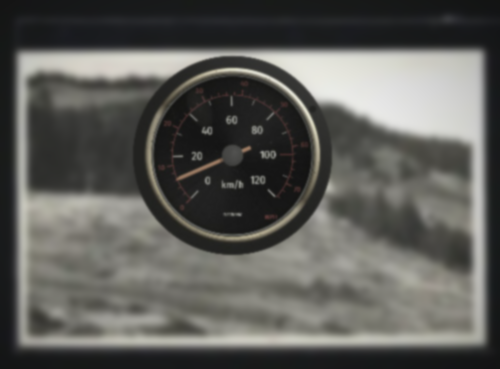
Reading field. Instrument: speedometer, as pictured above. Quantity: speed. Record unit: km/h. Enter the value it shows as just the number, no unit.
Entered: 10
